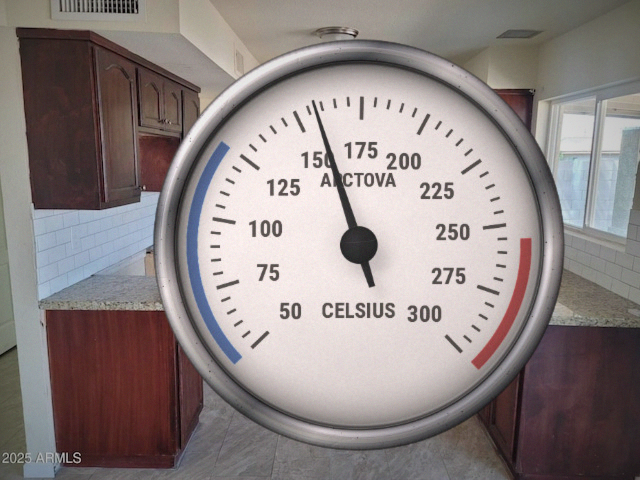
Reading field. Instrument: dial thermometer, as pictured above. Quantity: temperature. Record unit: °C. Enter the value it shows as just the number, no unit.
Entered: 157.5
